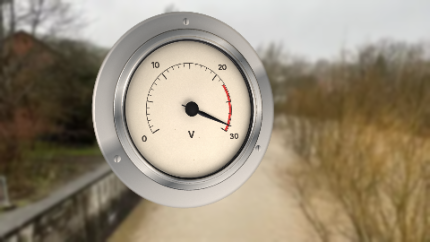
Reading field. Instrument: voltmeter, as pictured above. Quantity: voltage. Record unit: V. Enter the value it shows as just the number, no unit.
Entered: 29
